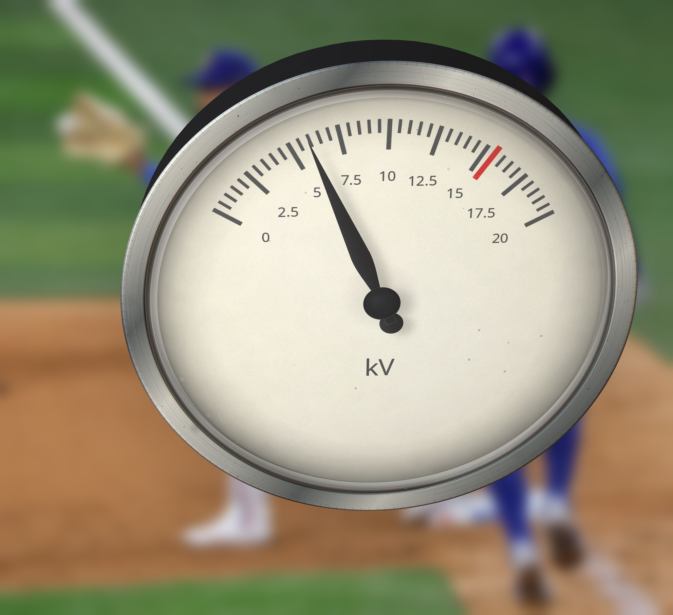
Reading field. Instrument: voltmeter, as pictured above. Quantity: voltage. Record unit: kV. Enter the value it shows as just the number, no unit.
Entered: 6
